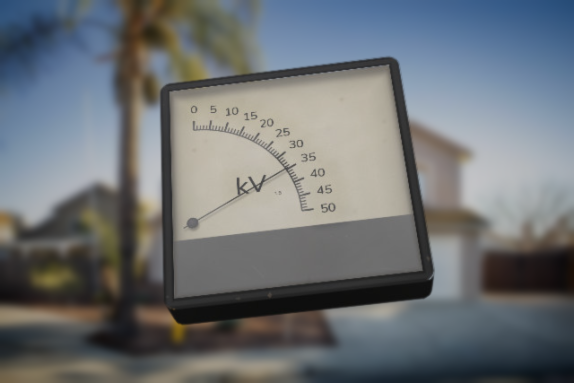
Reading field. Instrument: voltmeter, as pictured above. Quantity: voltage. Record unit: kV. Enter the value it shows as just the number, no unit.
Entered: 35
